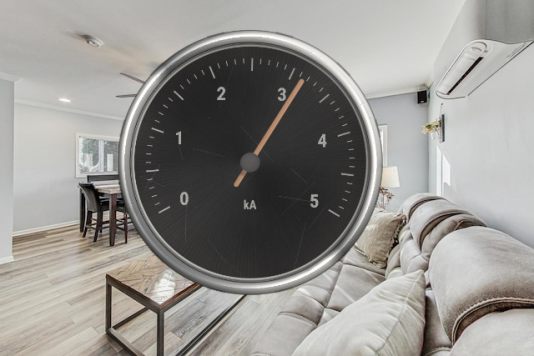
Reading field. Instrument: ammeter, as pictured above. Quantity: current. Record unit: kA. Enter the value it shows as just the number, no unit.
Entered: 3.15
